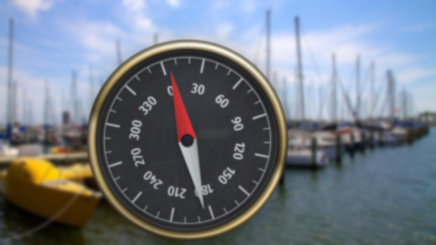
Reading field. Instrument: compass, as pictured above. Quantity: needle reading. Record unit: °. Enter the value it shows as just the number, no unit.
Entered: 5
